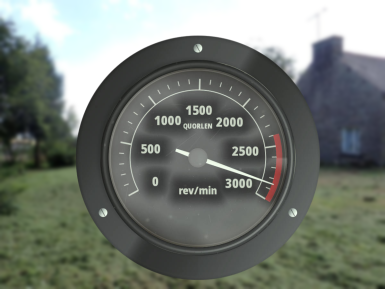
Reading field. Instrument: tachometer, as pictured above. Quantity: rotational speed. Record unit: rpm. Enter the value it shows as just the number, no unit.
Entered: 2850
